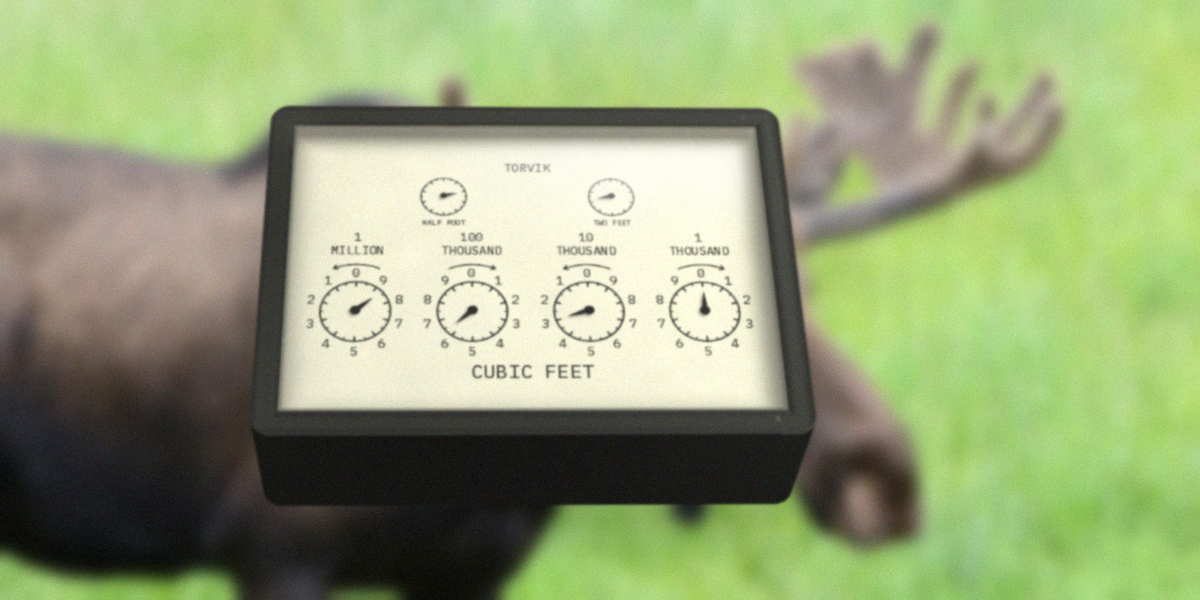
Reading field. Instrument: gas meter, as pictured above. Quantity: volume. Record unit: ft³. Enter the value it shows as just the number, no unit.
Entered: 863000
